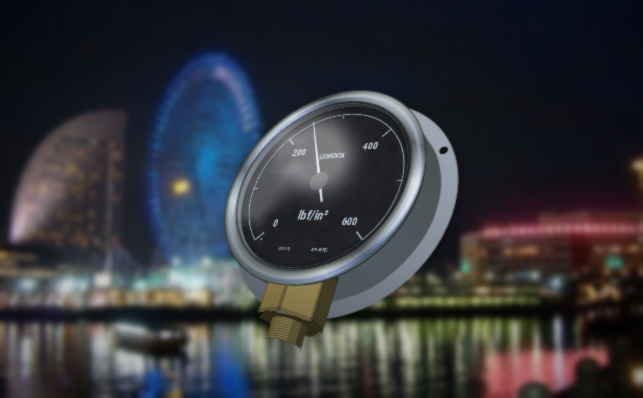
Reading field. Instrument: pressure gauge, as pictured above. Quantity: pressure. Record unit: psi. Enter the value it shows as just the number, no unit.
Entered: 250
